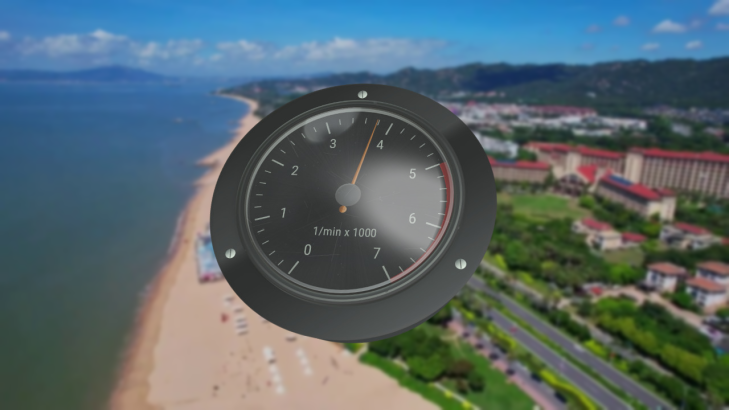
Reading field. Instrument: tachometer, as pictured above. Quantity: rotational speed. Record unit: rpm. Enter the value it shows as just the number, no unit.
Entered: 3800
